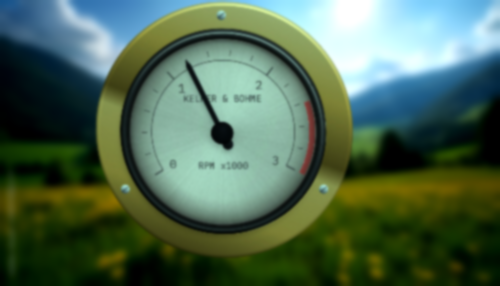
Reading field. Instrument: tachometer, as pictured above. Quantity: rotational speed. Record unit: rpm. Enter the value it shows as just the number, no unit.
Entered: 1200
